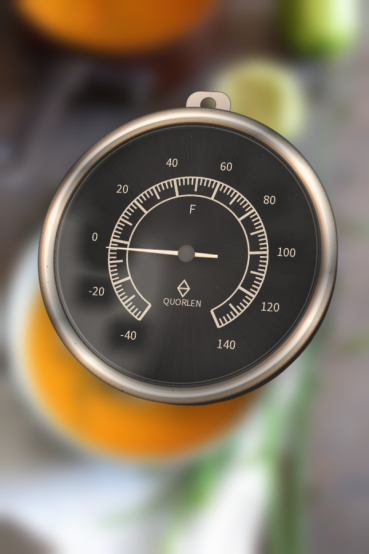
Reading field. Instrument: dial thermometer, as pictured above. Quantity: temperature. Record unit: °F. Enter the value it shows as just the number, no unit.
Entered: -4
